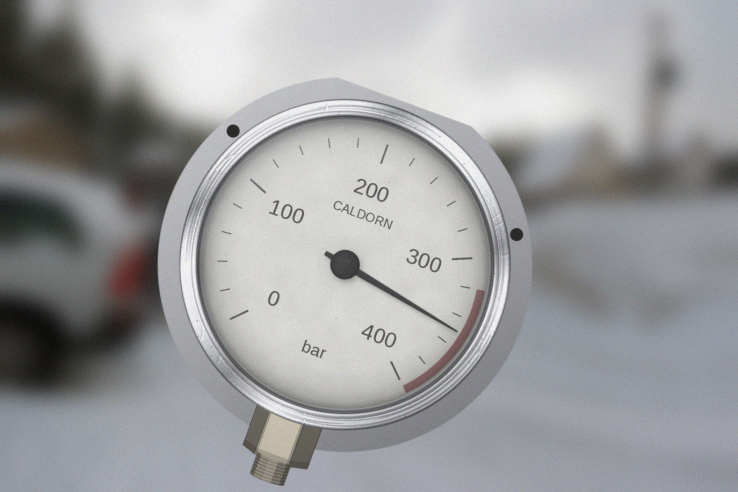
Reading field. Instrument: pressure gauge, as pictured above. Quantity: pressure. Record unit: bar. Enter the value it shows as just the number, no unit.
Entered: 350
